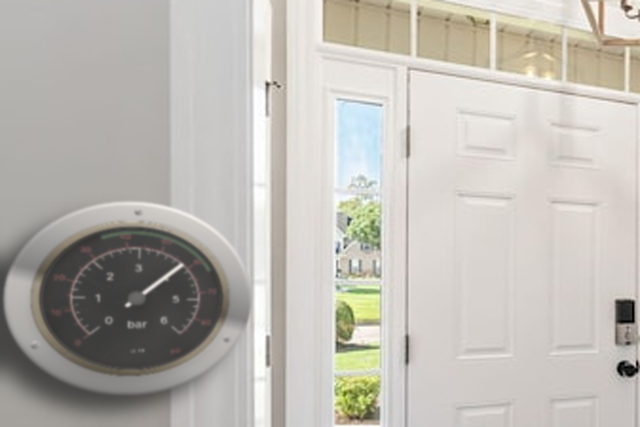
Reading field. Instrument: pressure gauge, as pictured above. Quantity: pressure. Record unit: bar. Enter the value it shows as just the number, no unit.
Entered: 4
